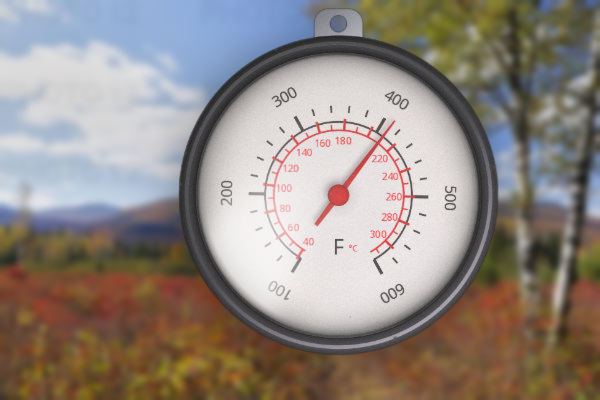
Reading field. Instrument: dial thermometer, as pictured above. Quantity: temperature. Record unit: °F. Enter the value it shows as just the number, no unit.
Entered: 410
